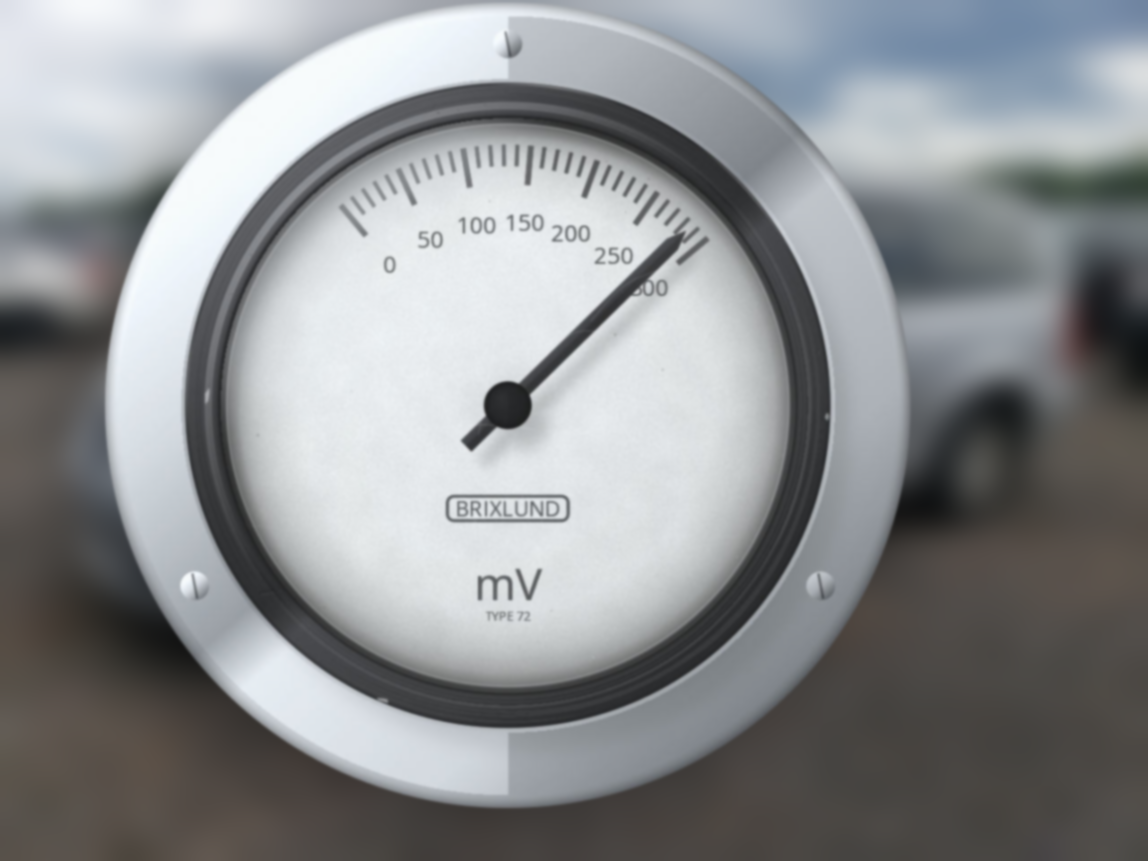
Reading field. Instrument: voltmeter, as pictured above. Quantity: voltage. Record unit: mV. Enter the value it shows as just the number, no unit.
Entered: 285
